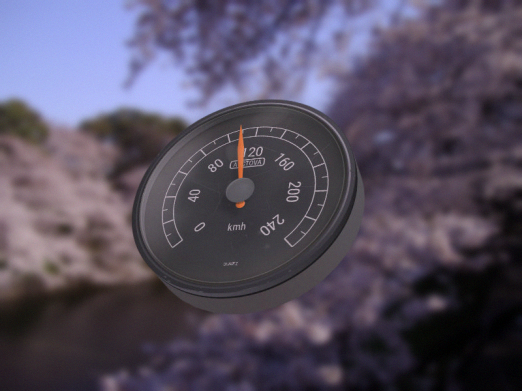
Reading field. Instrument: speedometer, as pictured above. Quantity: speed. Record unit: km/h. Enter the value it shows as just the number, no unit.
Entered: 110
